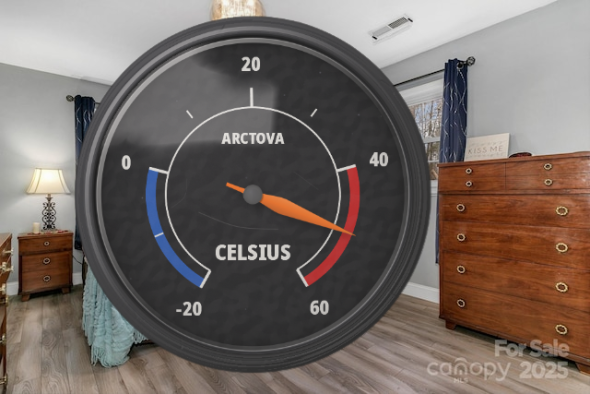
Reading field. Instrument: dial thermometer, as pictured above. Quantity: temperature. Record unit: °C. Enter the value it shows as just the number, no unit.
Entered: 50
